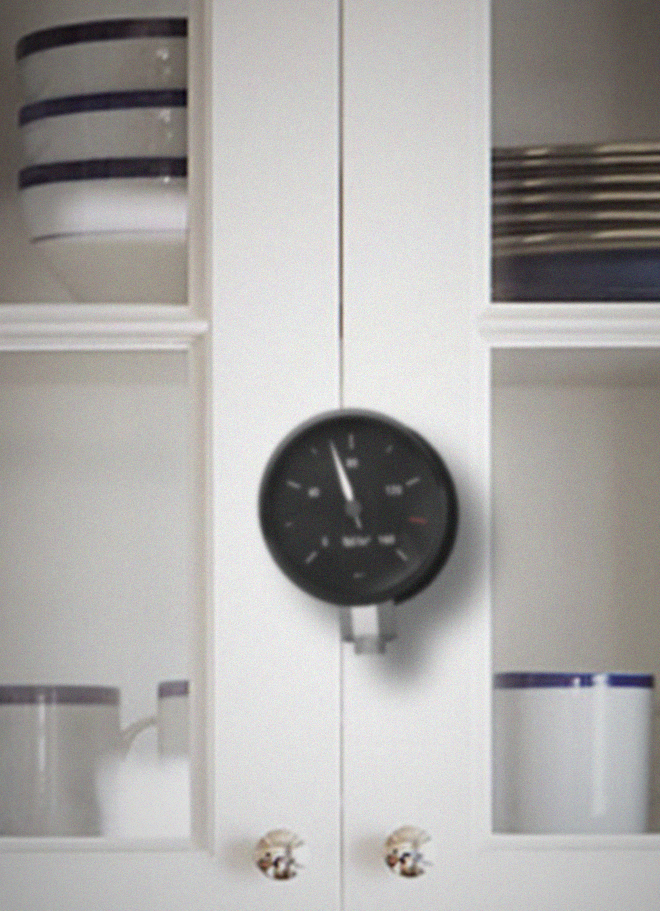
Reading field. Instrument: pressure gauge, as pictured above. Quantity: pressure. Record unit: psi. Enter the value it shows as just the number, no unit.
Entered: 70
